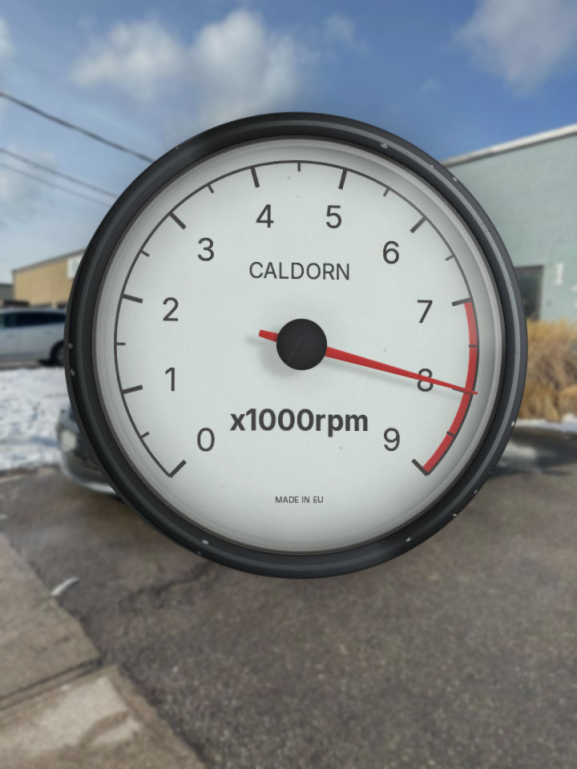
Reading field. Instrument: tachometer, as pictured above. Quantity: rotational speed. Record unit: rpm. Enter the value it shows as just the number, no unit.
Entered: 8000
